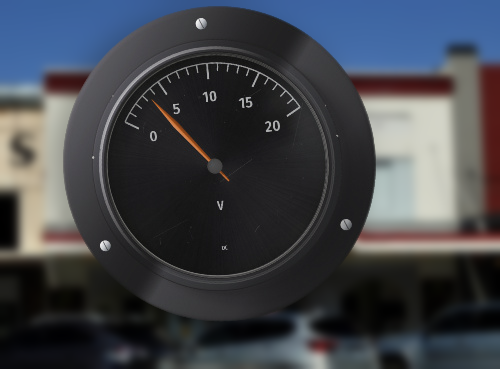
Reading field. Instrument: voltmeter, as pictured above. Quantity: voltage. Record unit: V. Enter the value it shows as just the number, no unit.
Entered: 3.5
